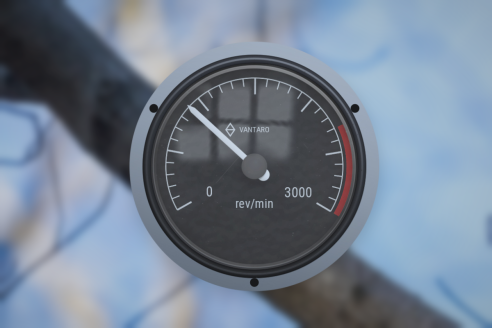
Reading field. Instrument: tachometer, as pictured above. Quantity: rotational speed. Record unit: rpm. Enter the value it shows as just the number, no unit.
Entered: 900
